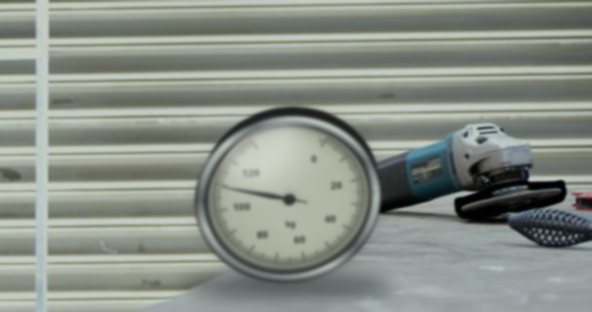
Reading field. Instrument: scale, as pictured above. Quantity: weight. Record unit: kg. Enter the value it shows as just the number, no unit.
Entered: 110
